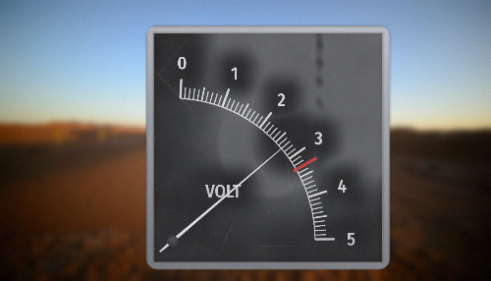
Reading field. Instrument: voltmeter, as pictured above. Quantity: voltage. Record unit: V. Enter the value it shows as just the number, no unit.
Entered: 2.7
